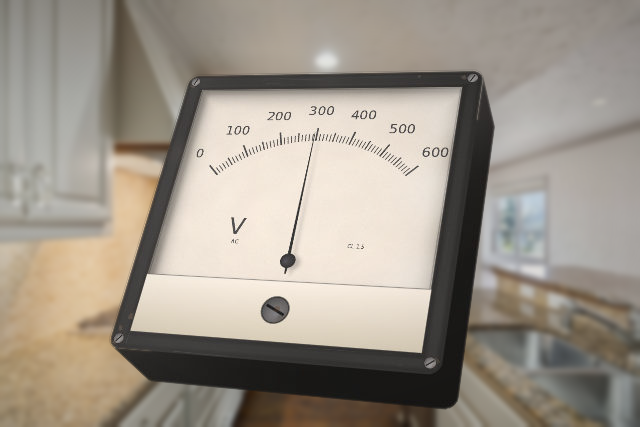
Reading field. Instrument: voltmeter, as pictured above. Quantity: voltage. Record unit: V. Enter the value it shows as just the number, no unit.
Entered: 300
